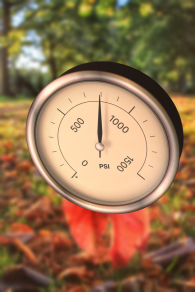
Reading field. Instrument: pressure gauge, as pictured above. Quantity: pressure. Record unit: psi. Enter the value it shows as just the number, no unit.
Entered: 800
